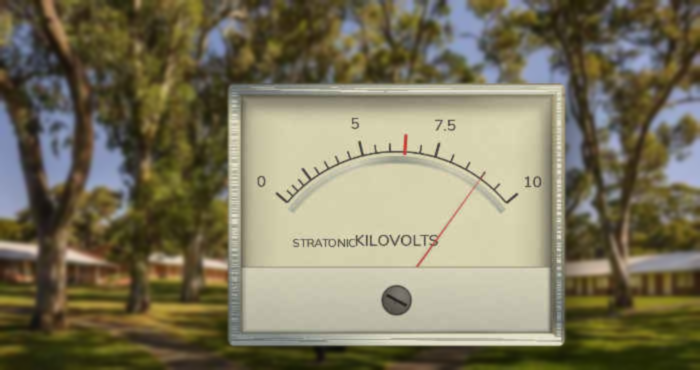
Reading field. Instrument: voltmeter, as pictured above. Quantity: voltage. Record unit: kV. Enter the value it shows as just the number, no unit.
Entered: 9
